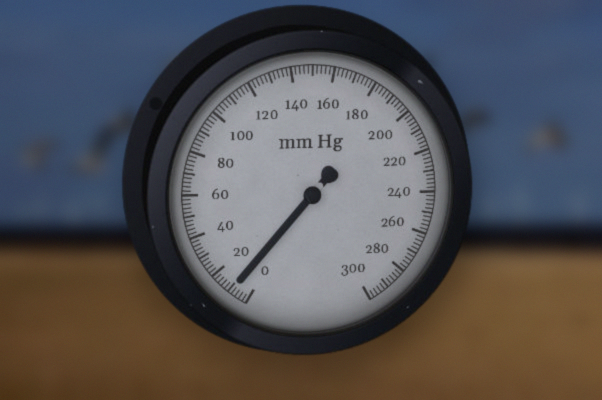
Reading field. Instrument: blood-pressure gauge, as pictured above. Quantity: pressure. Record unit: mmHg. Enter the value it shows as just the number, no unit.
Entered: 10
